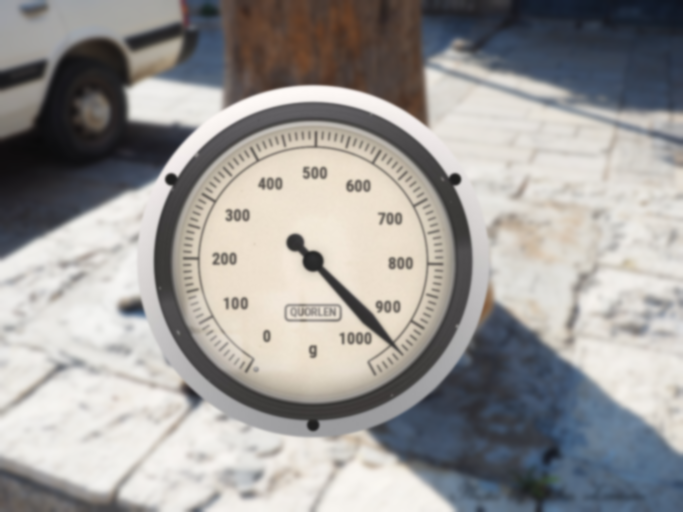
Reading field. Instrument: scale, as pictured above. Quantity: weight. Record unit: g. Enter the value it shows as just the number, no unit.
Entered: 950
